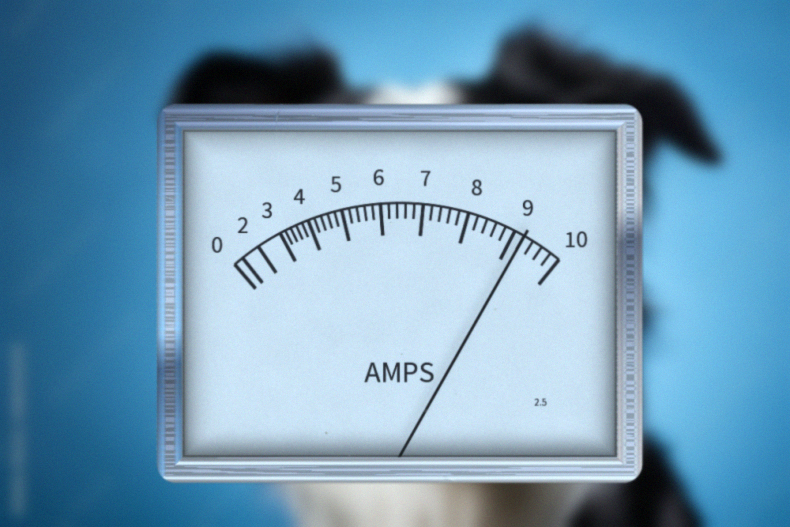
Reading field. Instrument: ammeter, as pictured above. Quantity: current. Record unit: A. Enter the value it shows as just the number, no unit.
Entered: 9.2
